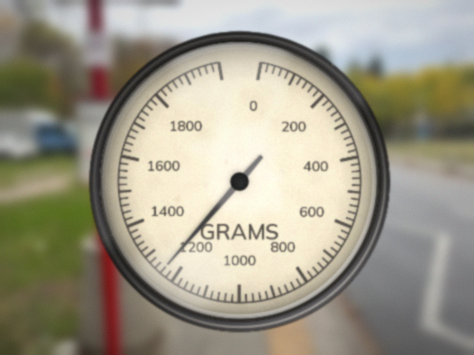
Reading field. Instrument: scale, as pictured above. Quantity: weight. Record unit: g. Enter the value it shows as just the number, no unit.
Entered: 1240
